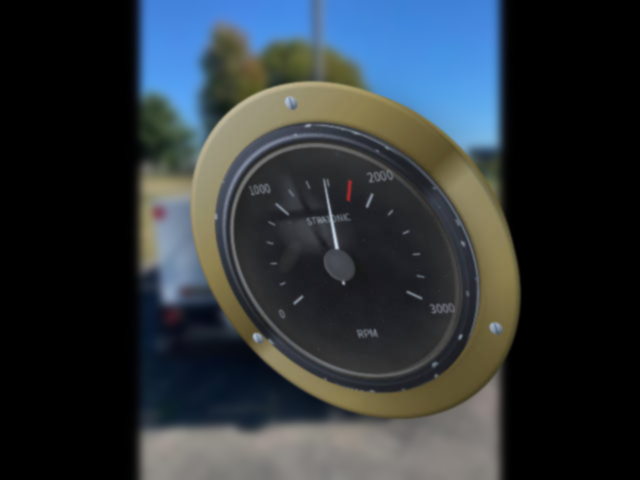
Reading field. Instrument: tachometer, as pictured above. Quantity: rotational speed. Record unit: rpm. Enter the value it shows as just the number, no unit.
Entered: 1600
